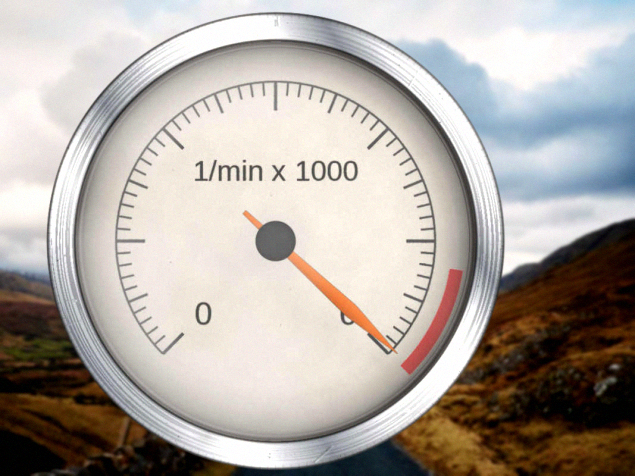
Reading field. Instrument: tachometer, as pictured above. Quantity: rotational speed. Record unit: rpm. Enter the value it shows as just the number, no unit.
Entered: 5950
